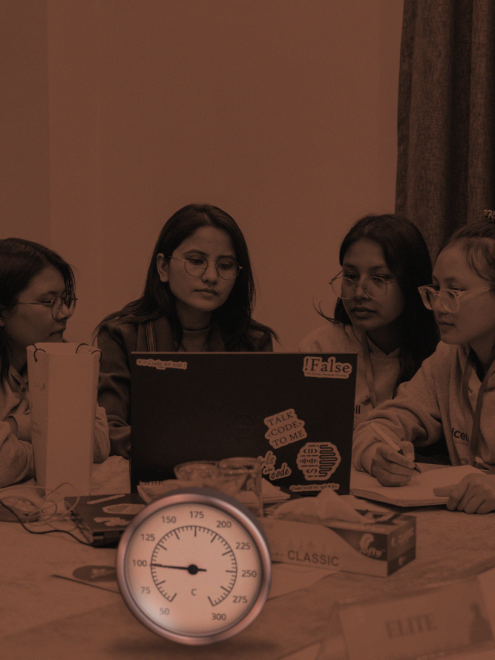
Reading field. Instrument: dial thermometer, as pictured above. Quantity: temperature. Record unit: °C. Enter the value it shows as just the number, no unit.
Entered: 100
